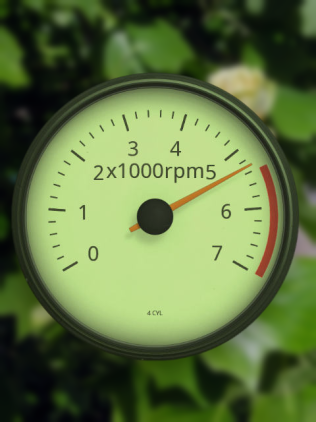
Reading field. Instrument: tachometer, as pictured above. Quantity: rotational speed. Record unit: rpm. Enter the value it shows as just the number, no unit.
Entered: 5300
